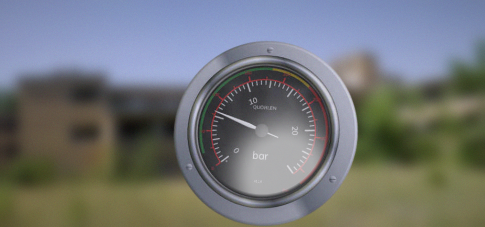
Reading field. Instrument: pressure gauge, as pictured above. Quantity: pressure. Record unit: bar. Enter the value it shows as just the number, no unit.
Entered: 5.5
